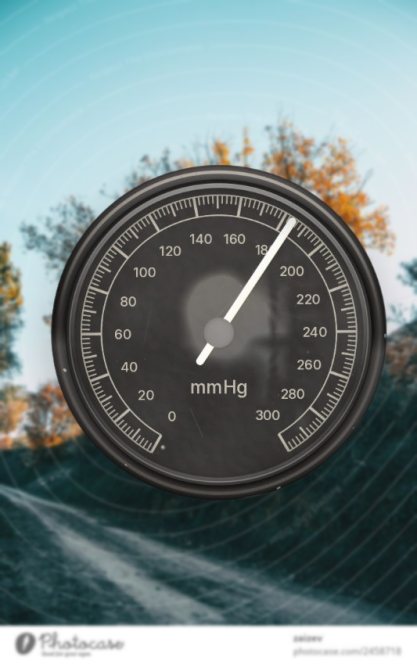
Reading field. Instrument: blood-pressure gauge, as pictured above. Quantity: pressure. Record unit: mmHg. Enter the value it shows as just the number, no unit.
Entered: 184
